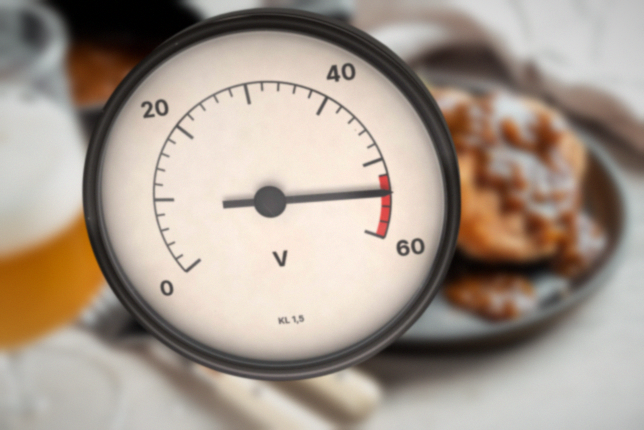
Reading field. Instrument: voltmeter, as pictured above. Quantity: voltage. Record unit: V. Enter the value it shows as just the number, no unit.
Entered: 54
